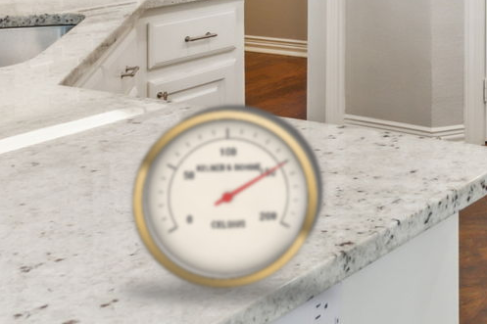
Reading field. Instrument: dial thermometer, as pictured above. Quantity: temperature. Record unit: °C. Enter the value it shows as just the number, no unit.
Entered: 150
